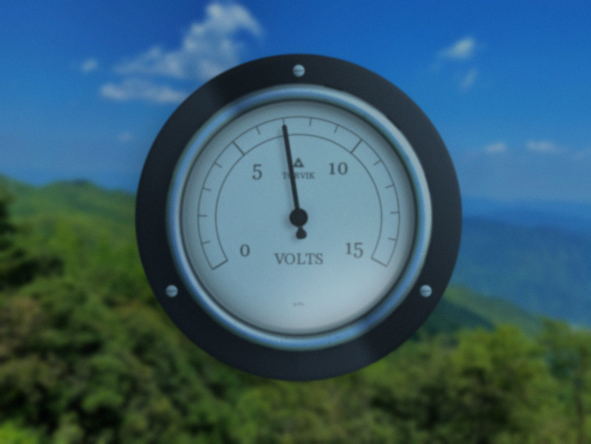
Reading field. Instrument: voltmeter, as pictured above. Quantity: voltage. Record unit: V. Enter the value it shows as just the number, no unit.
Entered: 7
